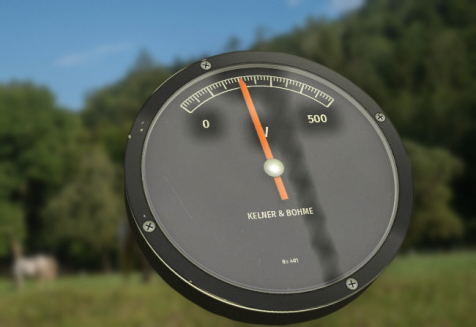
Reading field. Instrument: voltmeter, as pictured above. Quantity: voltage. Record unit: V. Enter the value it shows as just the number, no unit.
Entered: 200
